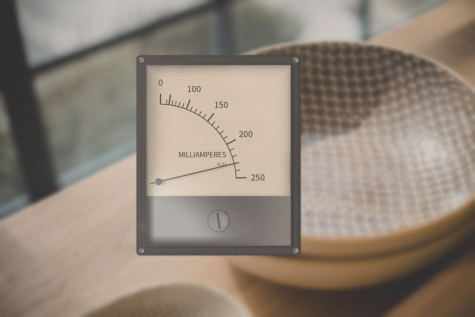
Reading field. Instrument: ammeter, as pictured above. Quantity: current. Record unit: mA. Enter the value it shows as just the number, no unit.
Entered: 230
